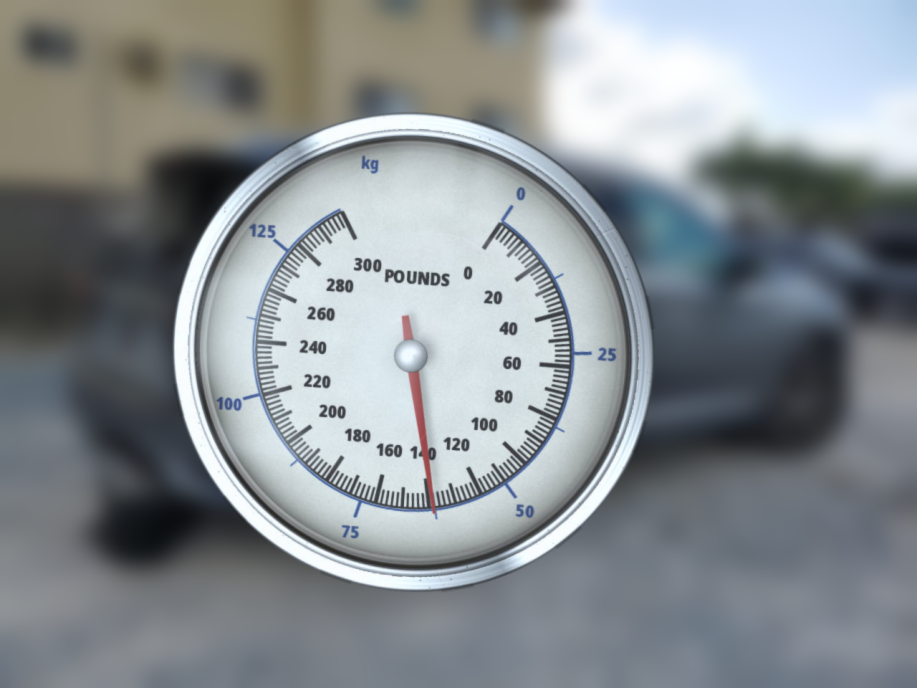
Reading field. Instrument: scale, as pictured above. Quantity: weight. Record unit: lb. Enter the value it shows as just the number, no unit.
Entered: 138
